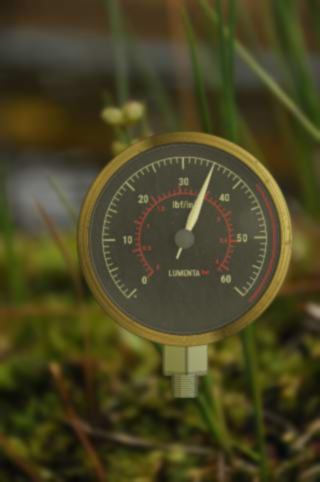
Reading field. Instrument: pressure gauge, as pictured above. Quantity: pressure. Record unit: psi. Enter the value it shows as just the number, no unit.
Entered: 35
